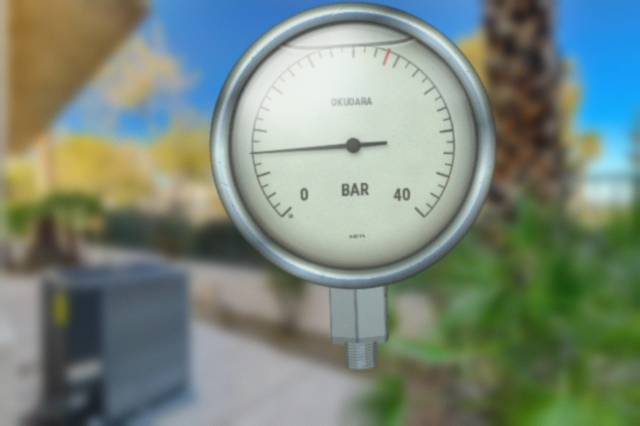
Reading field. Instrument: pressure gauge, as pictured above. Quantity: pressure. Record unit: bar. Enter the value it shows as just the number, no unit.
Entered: 6
